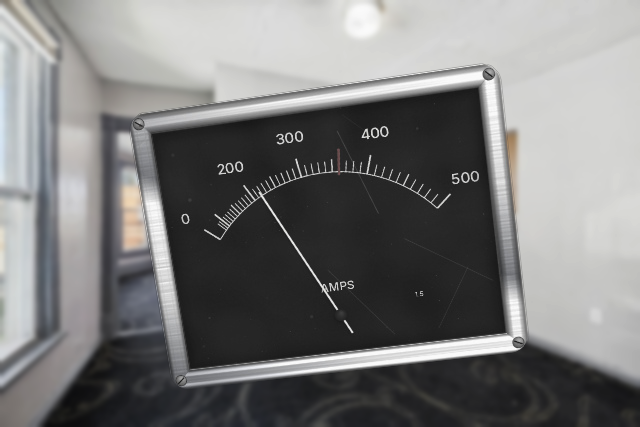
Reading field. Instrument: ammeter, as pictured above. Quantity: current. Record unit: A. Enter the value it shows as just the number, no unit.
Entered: 220
